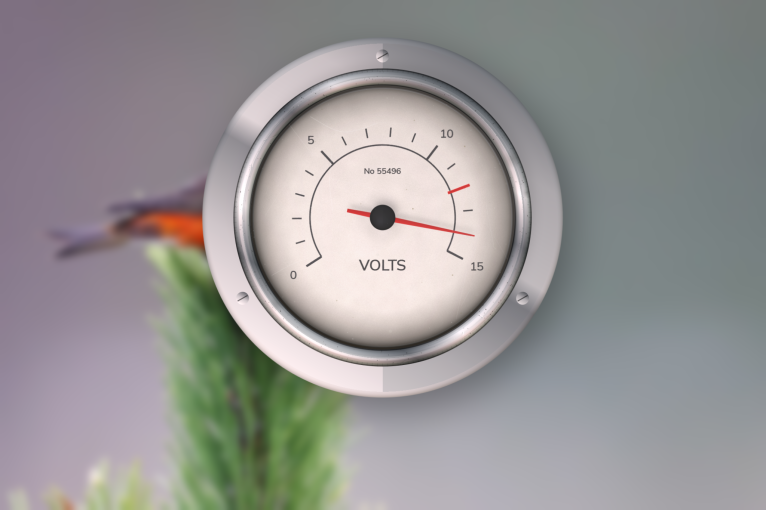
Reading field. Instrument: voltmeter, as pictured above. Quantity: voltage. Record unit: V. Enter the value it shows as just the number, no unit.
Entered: 14
